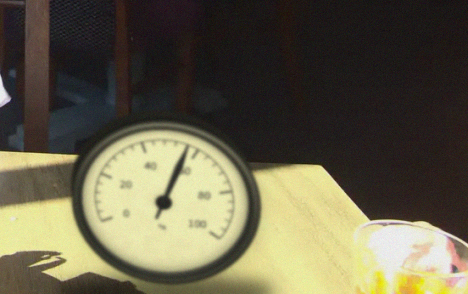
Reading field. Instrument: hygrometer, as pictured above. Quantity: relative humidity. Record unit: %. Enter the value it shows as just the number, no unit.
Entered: 56
